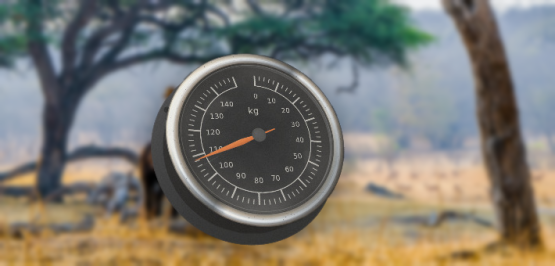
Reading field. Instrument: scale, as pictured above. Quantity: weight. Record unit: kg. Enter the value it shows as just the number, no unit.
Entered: 108
